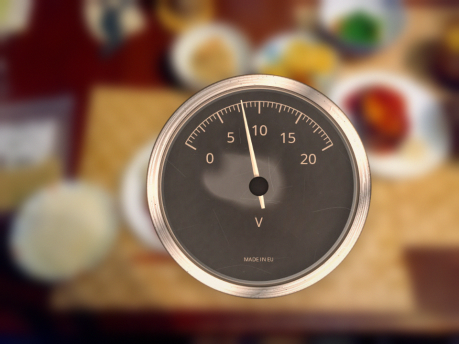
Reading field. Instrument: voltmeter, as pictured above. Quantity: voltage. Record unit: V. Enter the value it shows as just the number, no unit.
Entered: 8
